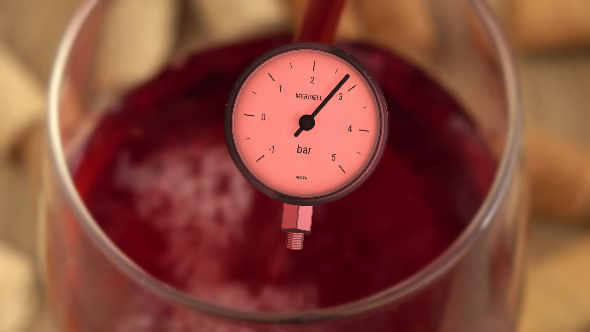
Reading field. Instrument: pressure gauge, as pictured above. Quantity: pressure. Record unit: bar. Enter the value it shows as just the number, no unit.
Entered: 2.75
